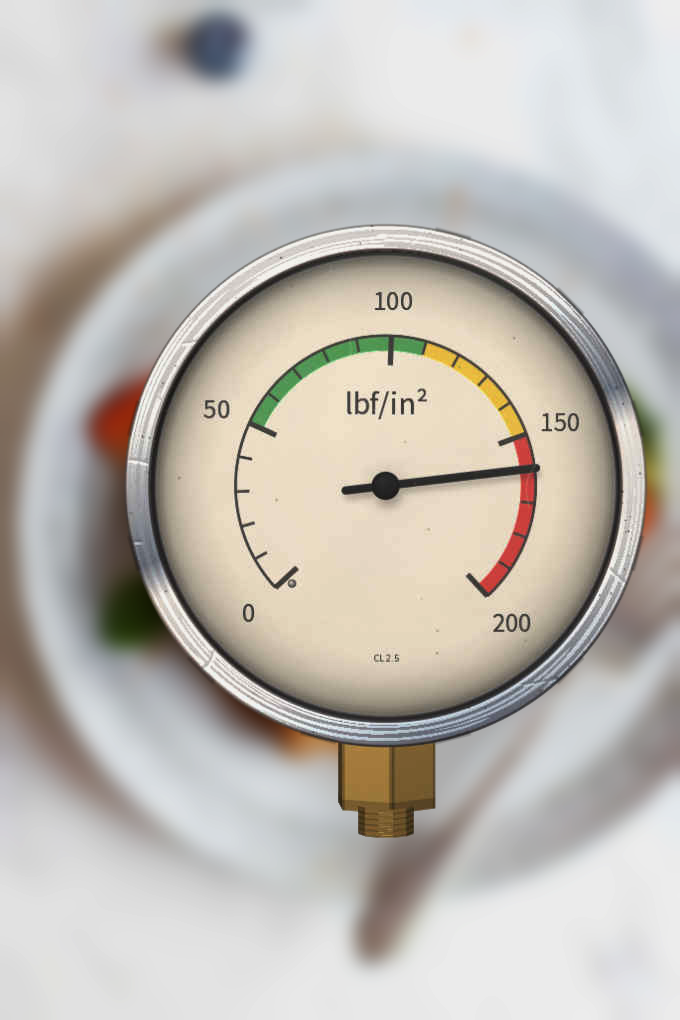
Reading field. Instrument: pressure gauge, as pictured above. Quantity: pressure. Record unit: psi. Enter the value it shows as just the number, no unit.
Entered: 160
